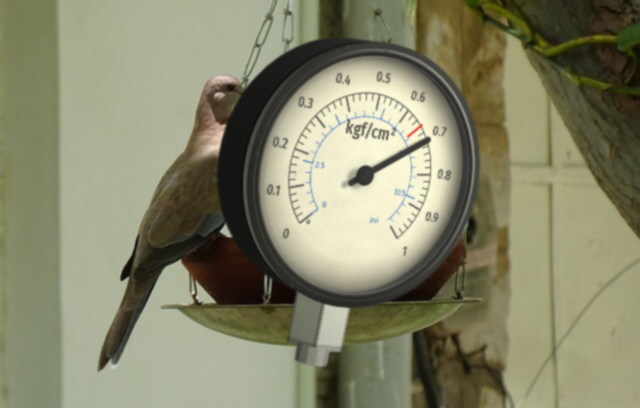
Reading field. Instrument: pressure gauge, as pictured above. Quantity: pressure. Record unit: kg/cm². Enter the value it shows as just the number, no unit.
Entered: 0.7
